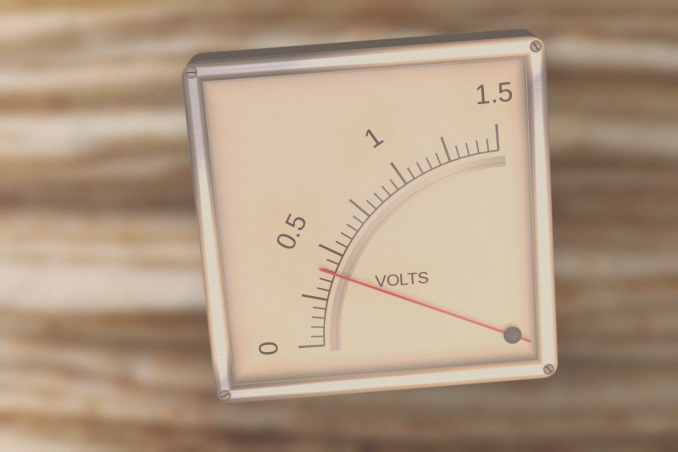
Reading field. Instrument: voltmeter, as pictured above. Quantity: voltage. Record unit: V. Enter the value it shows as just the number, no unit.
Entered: 0.4
